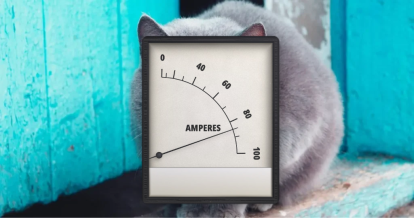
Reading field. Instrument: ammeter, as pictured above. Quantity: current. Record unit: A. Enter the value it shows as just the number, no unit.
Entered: 85
